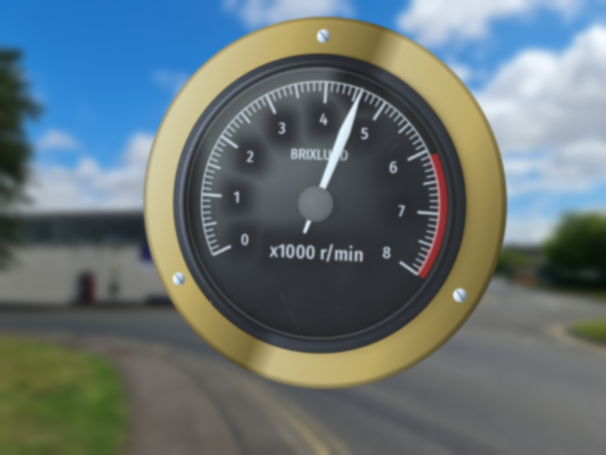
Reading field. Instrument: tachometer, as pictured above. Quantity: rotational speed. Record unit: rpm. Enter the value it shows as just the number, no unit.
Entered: 4600
